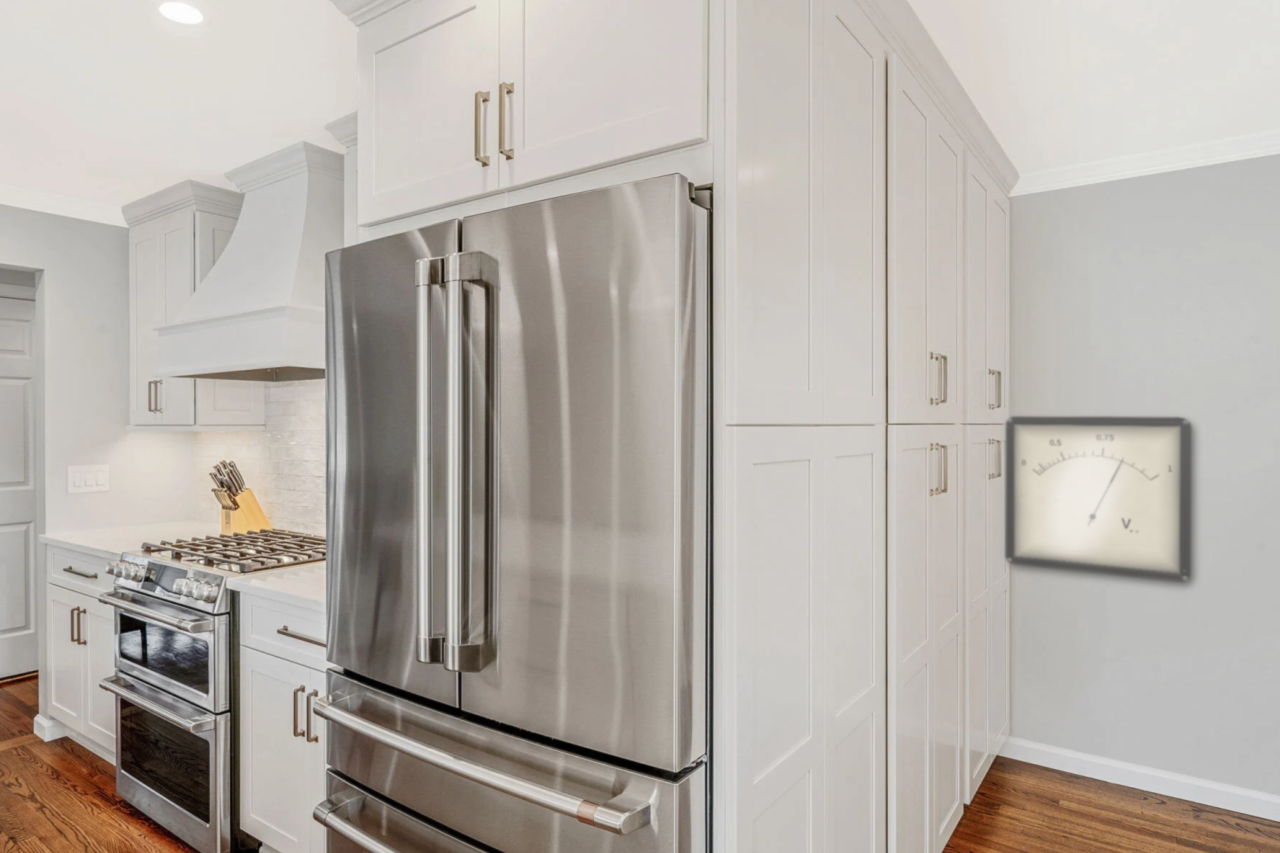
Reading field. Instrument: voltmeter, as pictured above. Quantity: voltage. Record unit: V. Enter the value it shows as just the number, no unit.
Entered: 0.85
